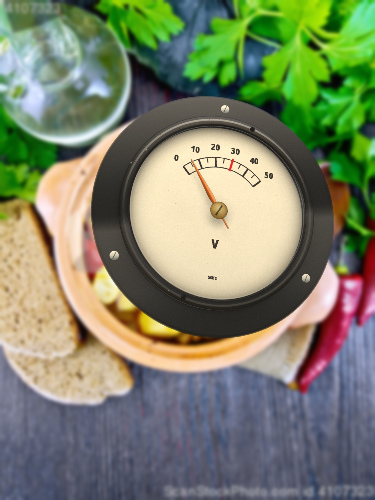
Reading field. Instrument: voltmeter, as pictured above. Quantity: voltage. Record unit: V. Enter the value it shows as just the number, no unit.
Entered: 5
